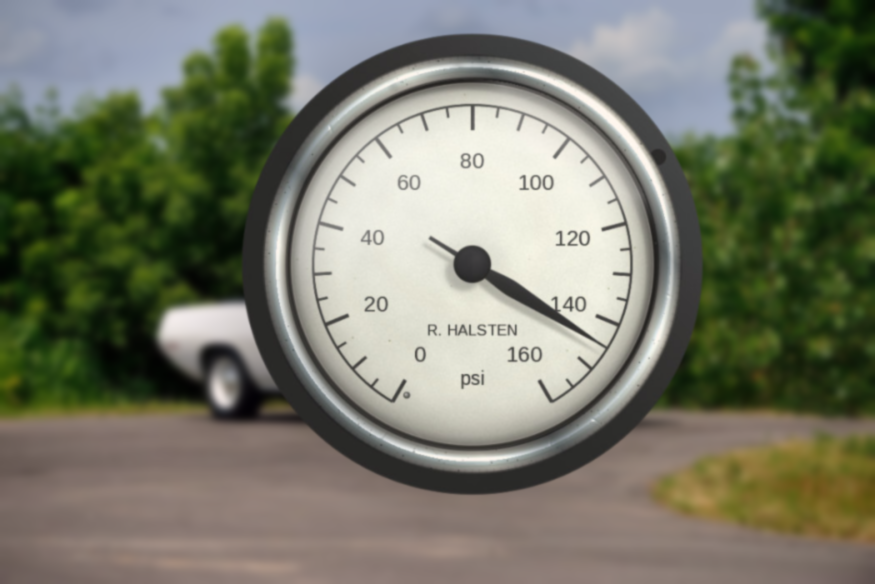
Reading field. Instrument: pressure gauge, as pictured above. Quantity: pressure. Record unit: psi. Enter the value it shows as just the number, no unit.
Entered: 145
